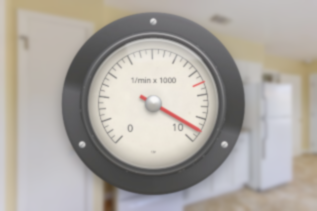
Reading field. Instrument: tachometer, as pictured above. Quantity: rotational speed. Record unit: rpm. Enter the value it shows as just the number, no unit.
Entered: 9500
